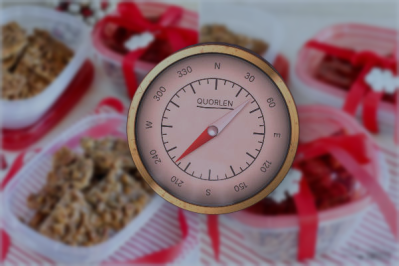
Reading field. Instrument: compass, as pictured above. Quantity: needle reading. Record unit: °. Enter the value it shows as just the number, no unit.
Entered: 225
